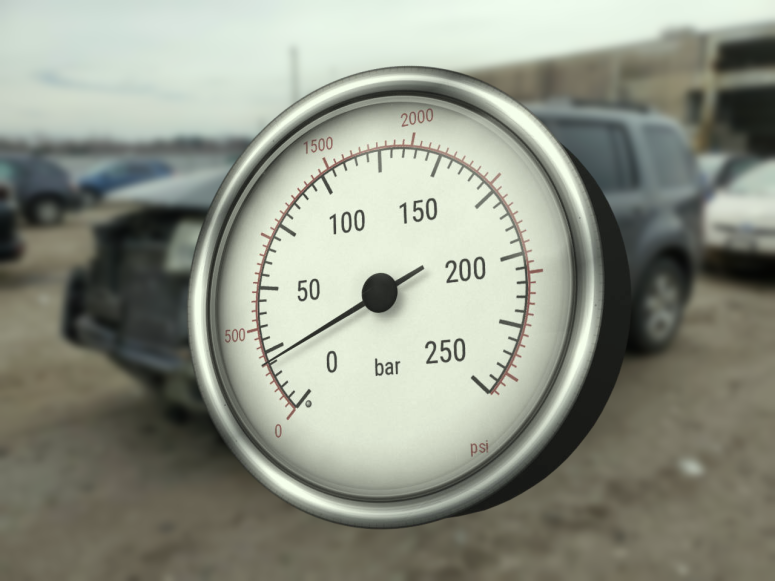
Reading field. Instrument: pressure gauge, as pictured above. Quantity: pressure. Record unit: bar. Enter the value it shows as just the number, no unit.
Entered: 20
